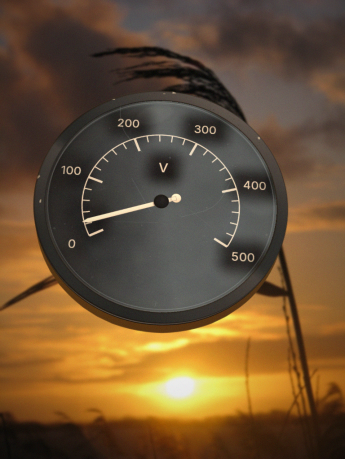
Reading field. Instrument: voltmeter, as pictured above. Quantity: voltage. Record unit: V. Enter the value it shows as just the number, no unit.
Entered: 20
